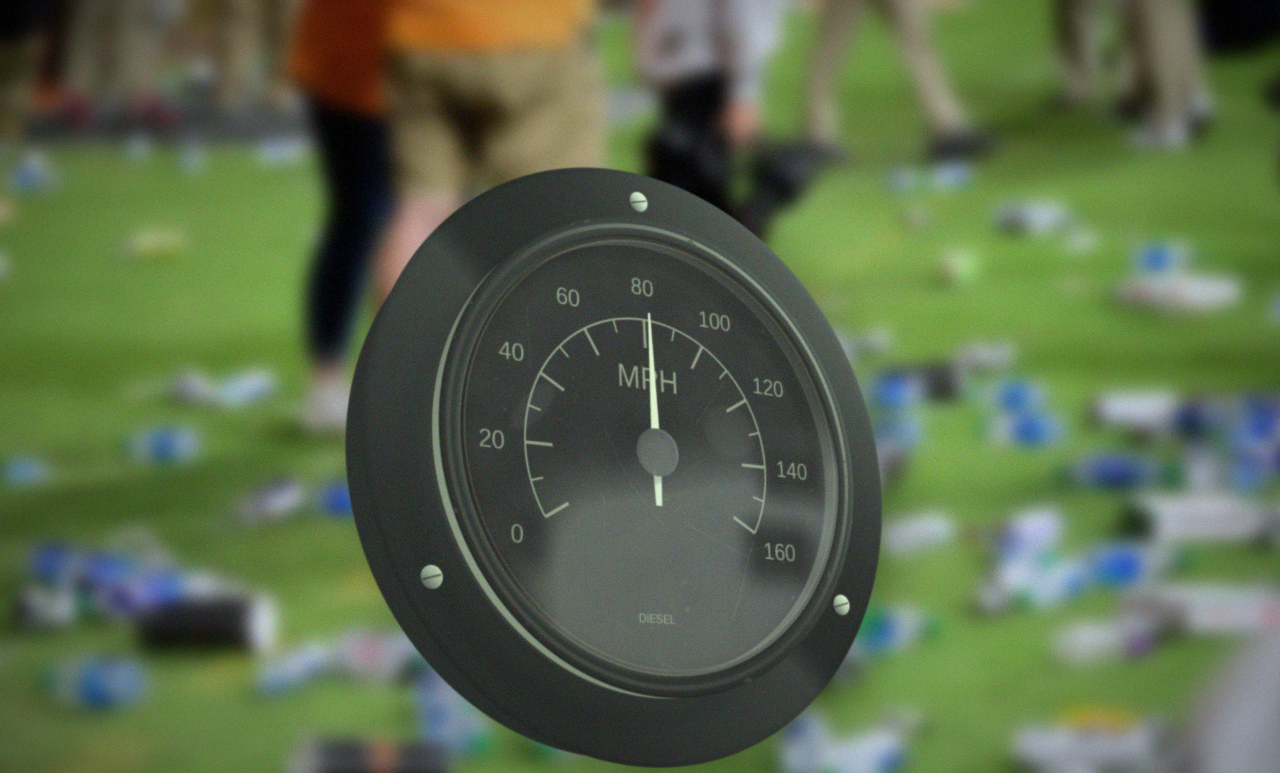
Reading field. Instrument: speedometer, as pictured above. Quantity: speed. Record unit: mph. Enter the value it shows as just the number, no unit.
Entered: 80
